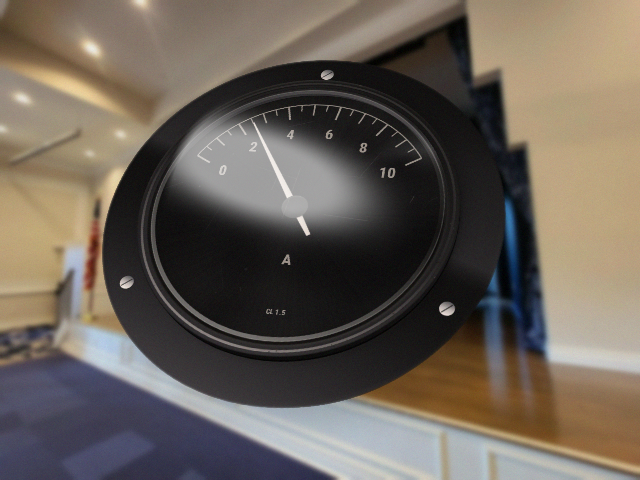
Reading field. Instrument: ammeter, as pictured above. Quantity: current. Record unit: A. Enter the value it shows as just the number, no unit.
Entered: 2.5
